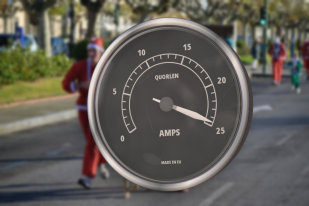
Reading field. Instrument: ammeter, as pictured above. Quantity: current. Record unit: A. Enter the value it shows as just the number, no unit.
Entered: 24.5
